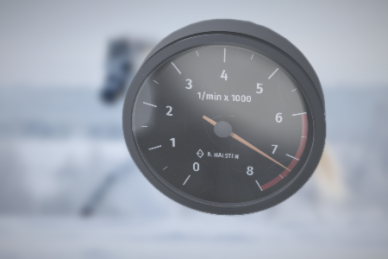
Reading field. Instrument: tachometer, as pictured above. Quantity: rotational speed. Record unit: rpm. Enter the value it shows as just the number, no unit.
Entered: 7250
